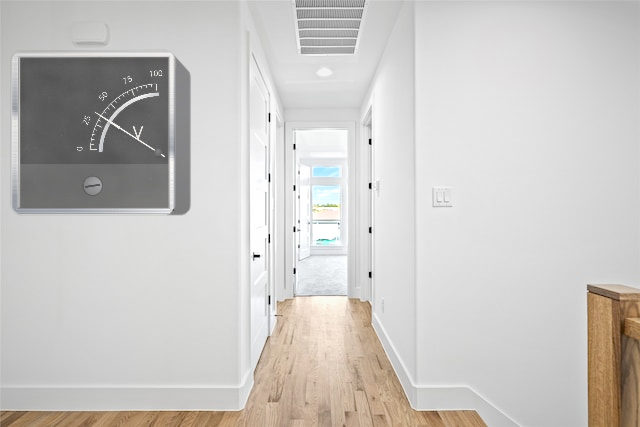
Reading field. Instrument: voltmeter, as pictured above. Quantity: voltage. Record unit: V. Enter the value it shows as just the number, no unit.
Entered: 35
